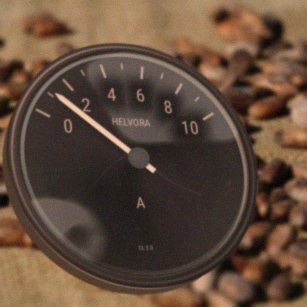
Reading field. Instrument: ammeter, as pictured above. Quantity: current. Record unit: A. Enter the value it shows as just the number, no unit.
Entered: 1
